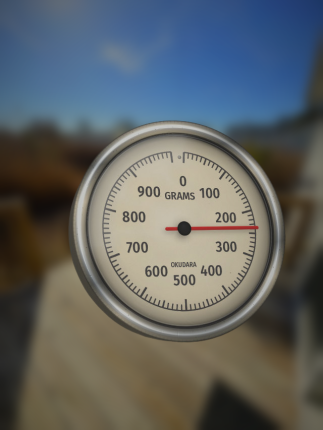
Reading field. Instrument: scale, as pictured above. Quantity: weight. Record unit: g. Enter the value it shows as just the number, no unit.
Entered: 240
